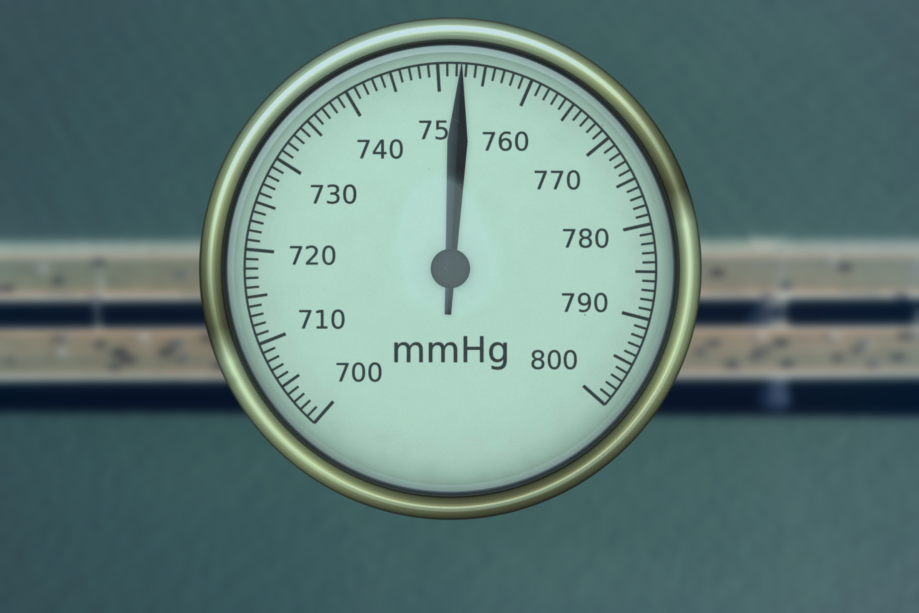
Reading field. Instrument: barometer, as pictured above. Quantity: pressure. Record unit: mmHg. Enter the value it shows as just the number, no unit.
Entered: 752.5
